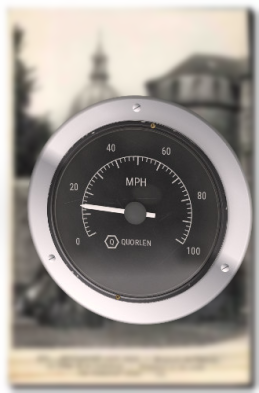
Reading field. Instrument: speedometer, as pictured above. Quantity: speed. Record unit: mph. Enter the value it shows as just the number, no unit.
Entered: 14
